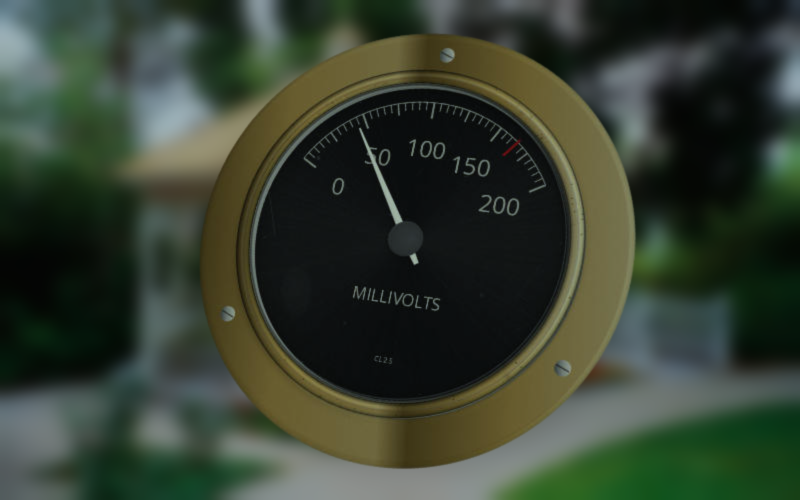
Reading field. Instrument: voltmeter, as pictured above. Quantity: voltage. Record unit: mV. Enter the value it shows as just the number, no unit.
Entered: 45
